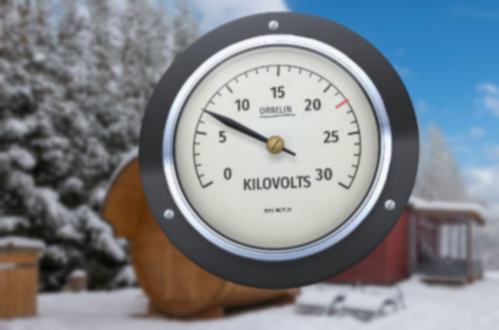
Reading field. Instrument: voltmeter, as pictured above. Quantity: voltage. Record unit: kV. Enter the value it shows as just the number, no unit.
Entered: 7
